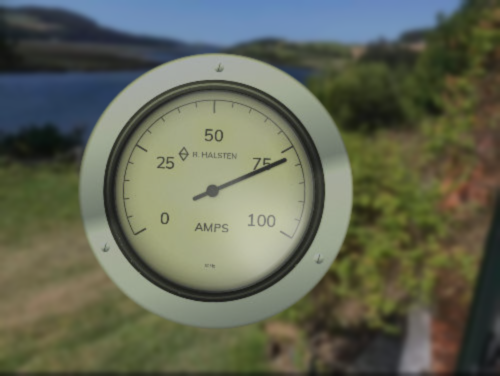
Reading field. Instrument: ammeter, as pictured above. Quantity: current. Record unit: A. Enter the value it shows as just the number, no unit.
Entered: 77.5
